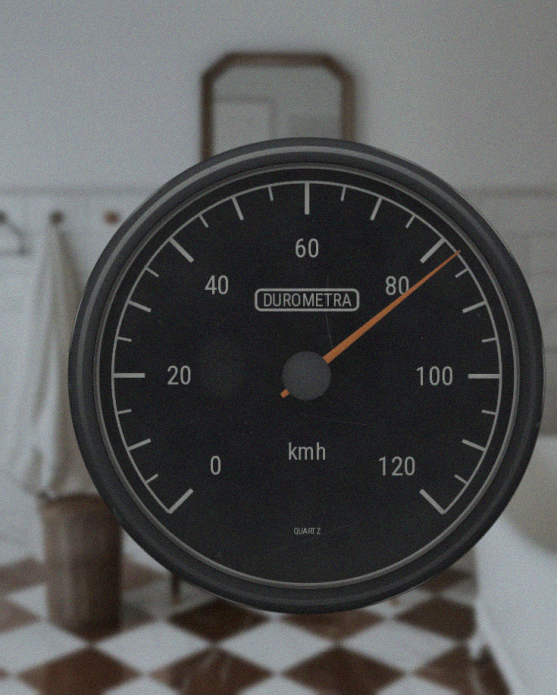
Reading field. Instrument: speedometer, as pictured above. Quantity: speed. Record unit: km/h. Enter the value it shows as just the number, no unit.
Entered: 82.5
